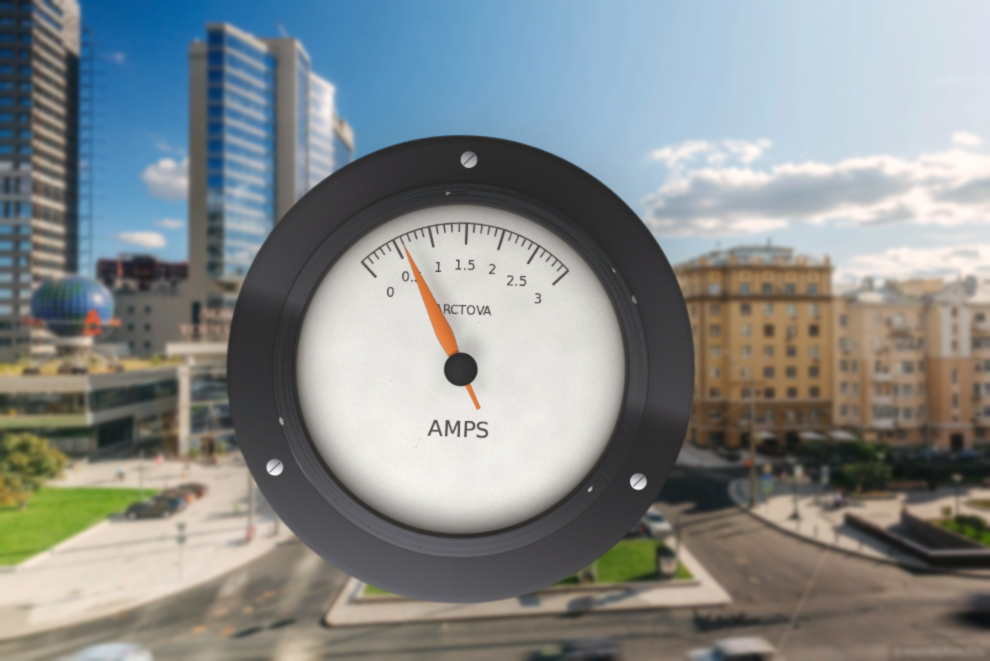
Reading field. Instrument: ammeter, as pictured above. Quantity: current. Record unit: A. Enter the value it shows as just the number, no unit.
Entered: 0.6
